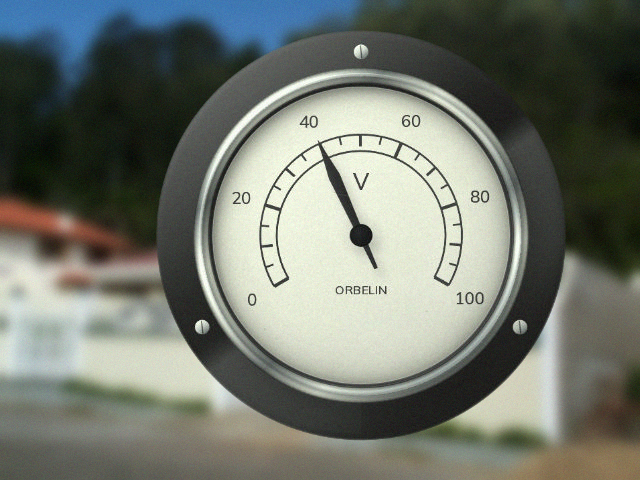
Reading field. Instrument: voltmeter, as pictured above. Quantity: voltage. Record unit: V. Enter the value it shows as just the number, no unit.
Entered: 40
